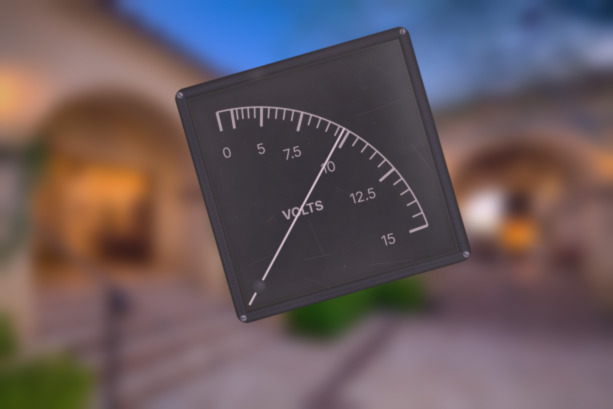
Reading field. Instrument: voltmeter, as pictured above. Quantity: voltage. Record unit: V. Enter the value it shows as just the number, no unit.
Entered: 9.75
